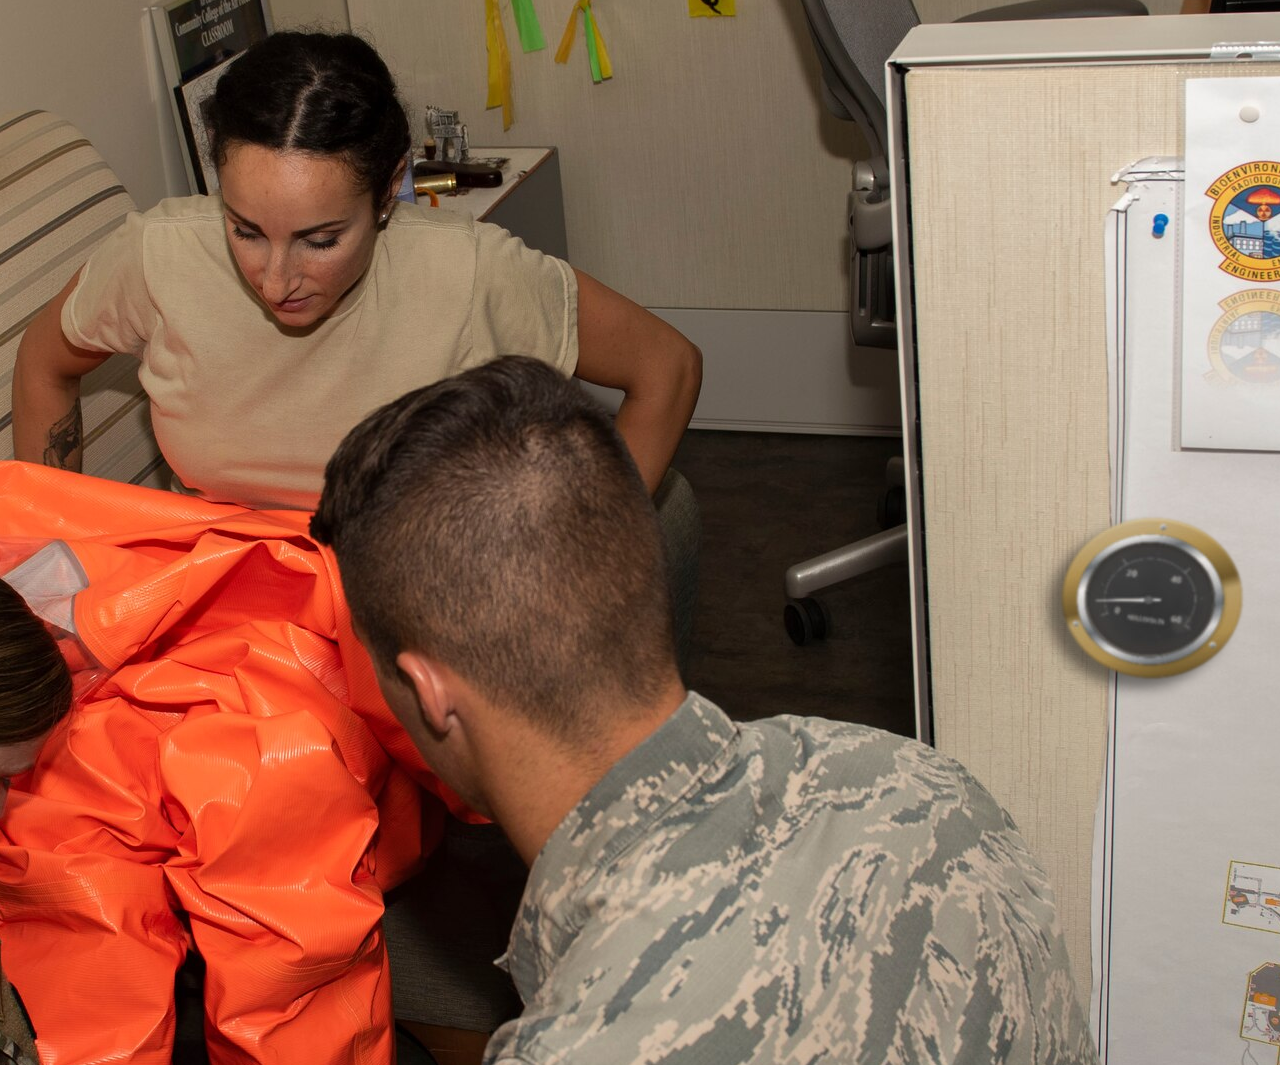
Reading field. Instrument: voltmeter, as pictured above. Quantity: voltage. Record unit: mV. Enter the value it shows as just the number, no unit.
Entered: 5
